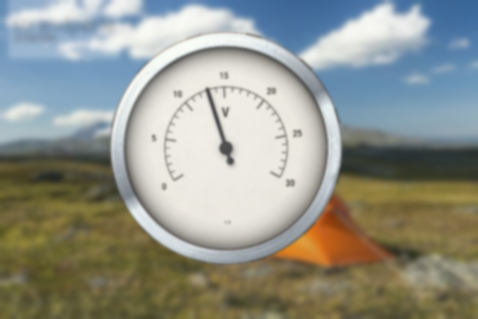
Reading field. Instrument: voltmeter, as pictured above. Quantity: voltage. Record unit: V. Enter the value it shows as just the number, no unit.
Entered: 13
